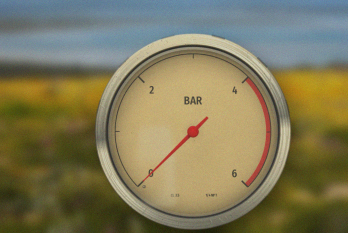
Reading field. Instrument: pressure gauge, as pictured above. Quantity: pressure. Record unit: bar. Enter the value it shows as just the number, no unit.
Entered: 0
